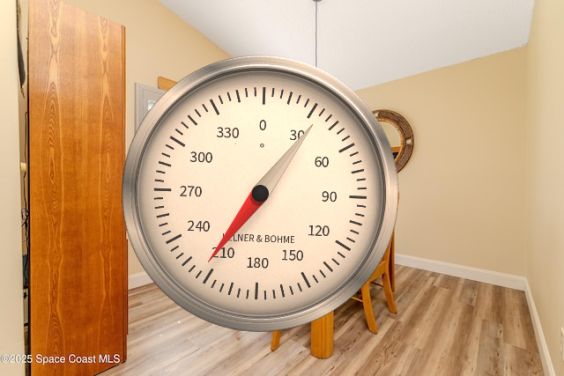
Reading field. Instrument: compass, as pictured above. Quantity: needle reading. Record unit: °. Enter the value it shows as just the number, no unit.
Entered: 215
